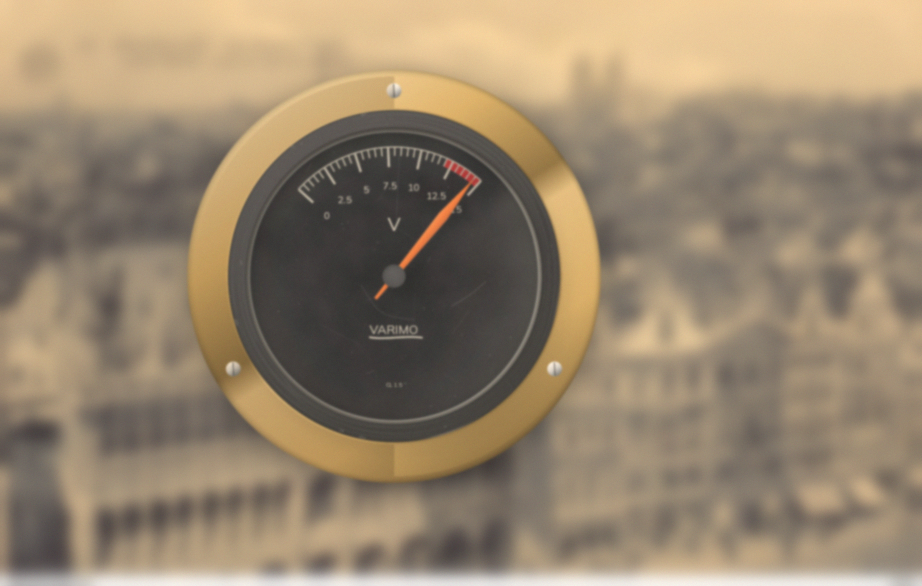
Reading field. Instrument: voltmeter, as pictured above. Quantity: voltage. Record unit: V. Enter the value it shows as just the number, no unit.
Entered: 14.5
